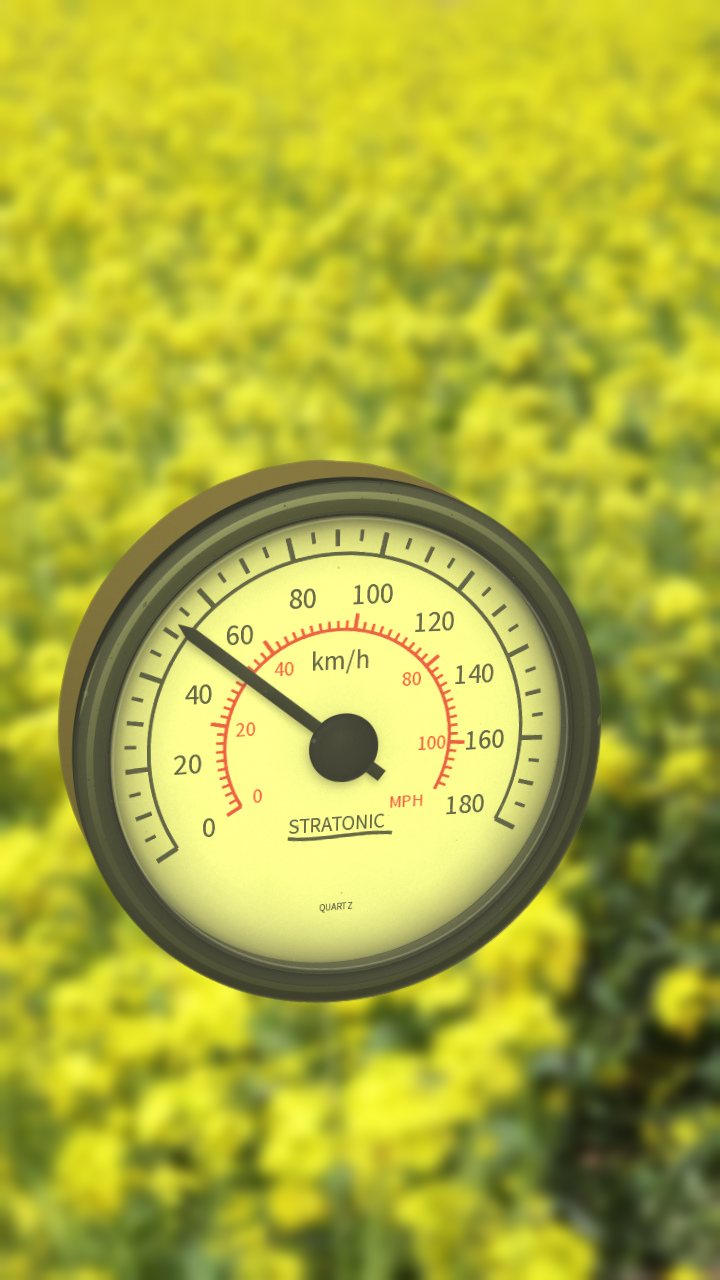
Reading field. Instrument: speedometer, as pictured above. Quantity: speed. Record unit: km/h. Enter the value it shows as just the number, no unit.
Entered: 52.5
